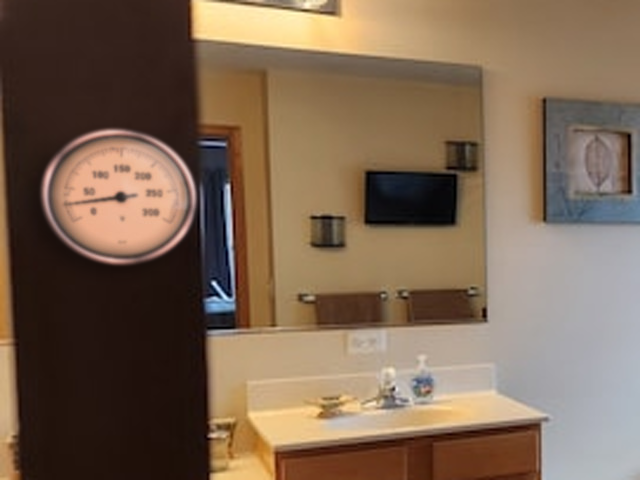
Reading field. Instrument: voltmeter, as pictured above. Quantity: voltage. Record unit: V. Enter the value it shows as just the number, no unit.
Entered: 25
